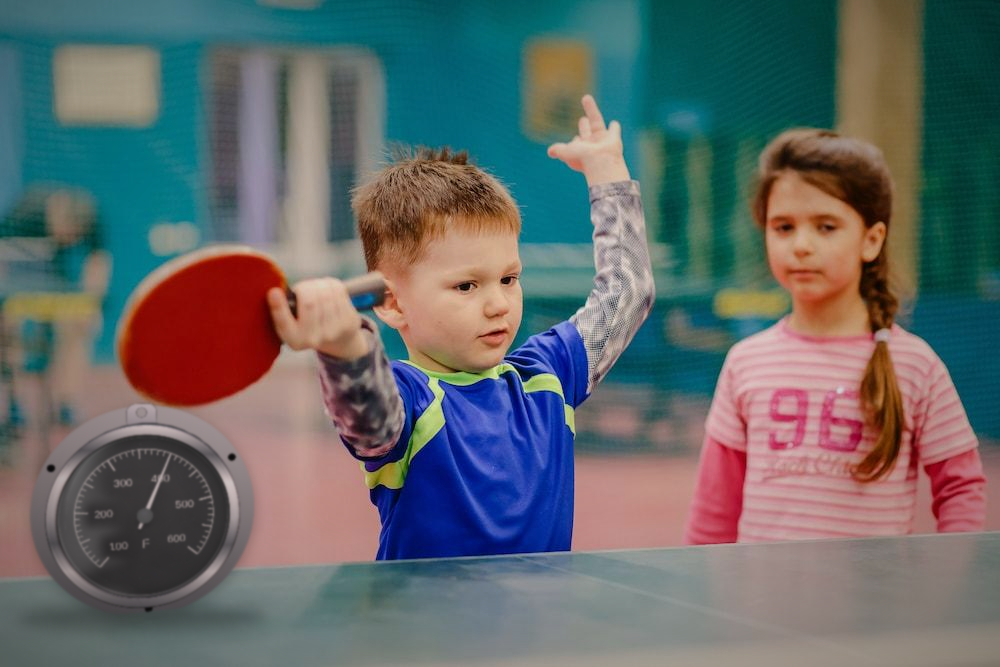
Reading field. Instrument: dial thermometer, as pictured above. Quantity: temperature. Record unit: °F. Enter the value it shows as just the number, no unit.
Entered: 400
